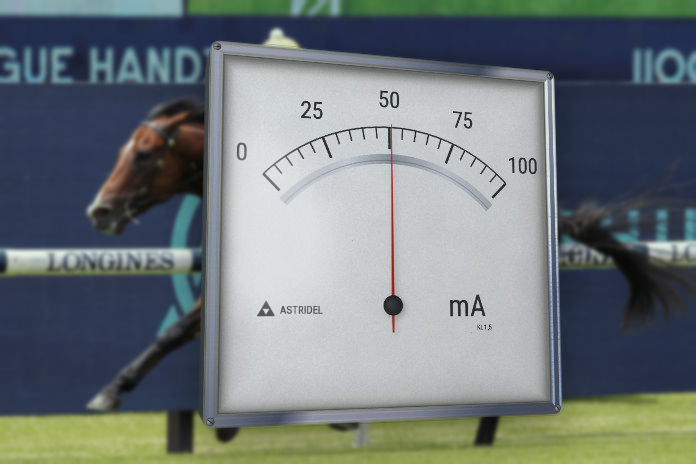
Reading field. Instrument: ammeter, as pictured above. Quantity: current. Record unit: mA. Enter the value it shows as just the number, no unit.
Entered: 50
